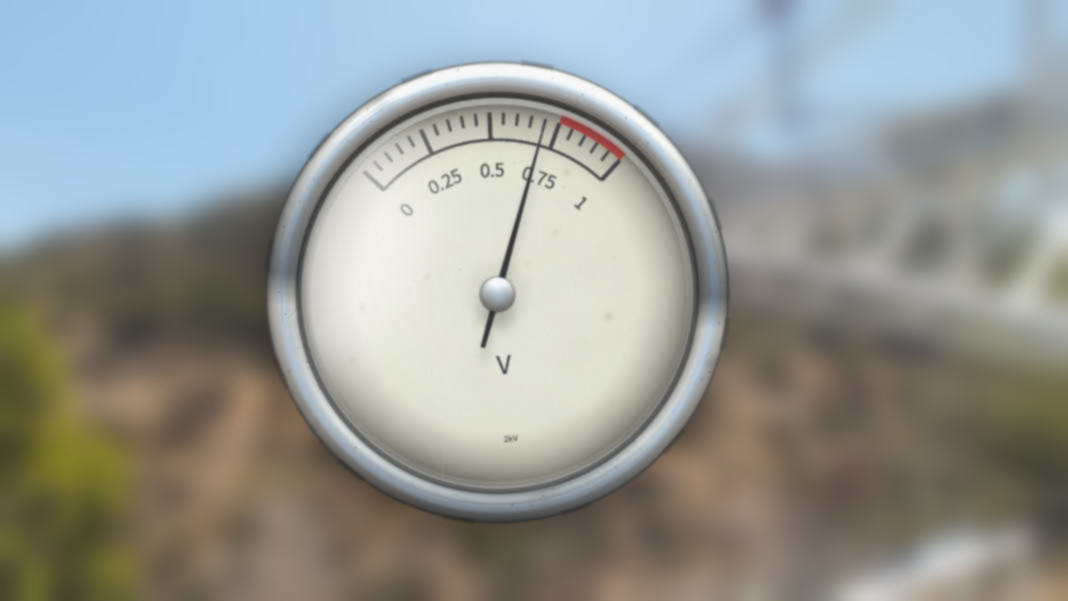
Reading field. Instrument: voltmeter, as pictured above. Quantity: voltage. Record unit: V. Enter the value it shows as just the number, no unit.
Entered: 0.7
